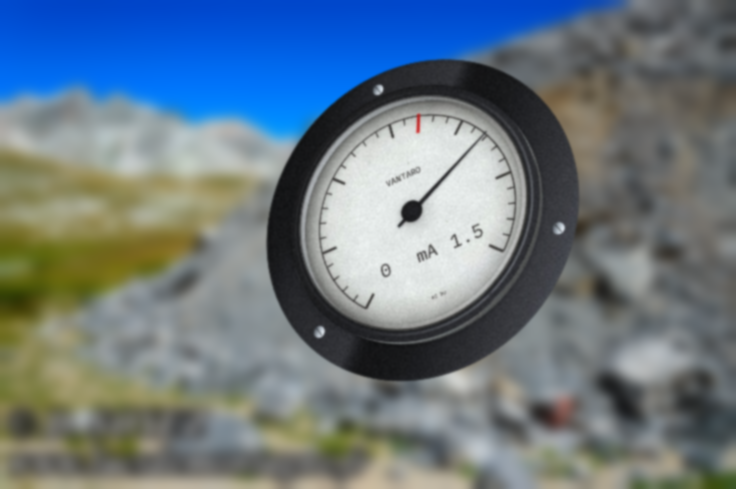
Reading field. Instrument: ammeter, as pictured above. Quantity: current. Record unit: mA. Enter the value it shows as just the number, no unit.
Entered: 1.1
